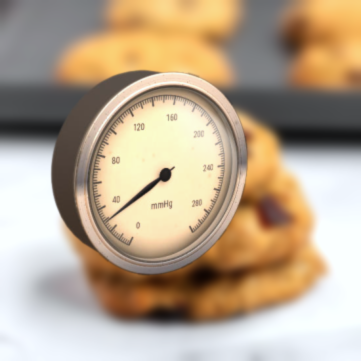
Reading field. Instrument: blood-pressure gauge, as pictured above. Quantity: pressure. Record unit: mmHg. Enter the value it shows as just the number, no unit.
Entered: 30
